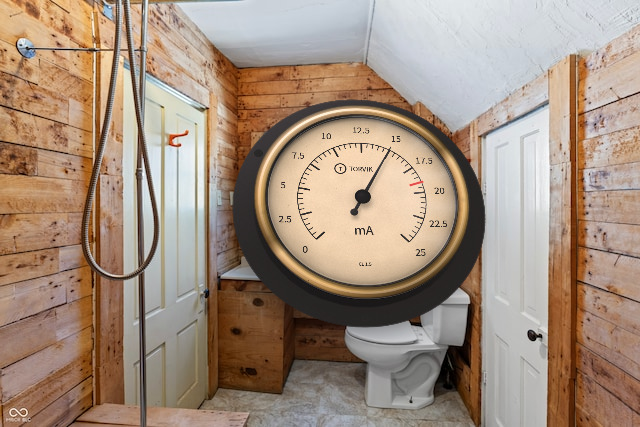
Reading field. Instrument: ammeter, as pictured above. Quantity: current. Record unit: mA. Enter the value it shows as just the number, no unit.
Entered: 15
